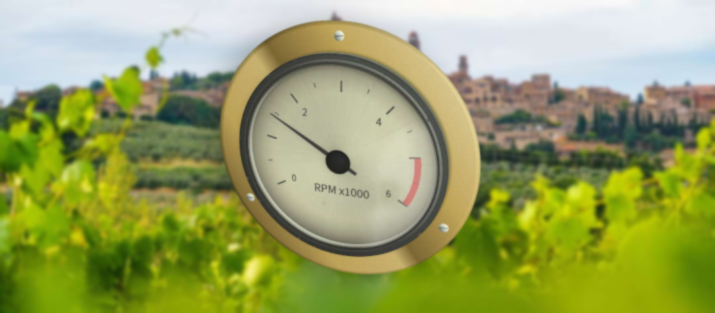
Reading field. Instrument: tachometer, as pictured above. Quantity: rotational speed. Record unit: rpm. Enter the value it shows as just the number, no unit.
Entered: 1500
